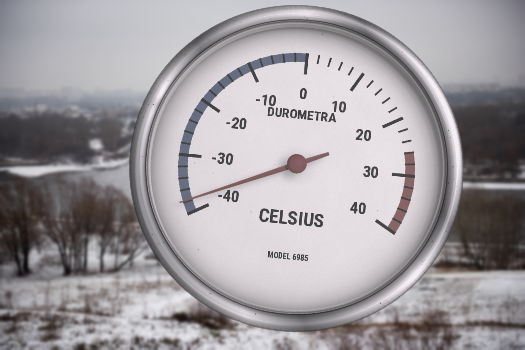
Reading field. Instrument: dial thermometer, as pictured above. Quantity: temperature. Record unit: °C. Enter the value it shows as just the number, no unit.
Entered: -38
